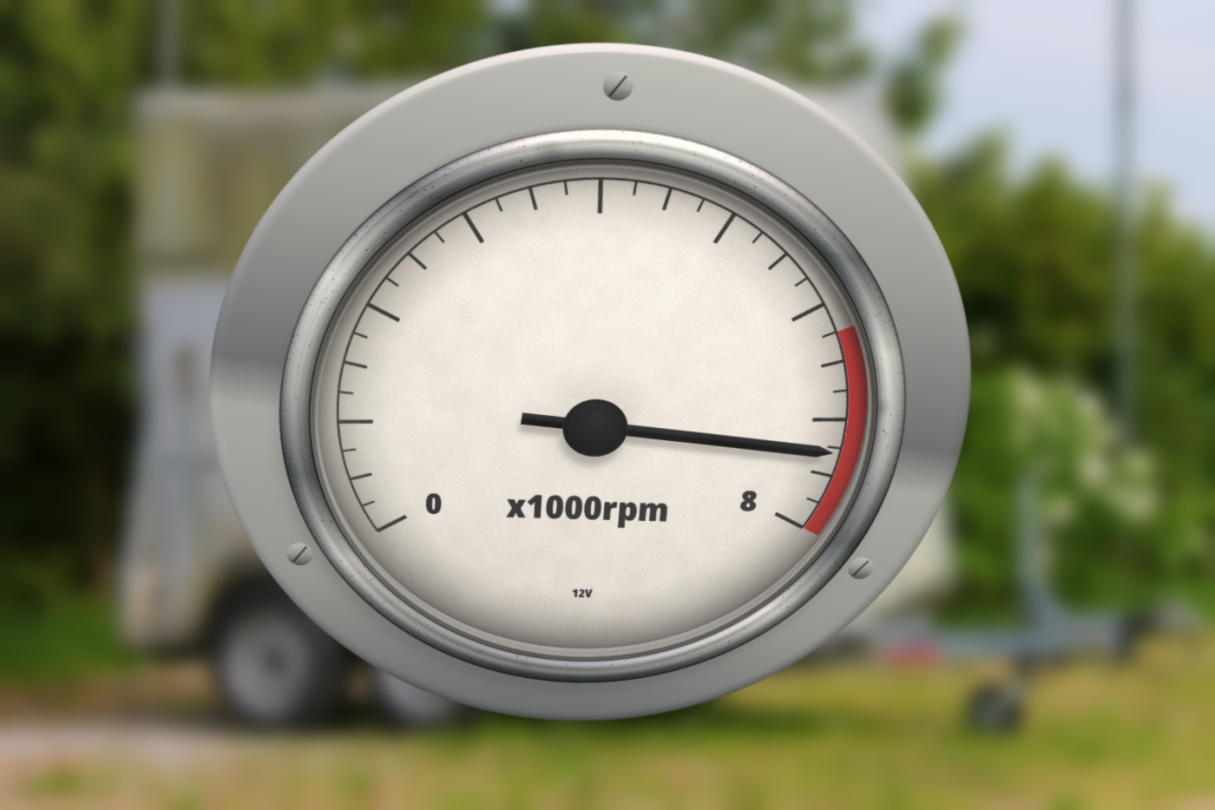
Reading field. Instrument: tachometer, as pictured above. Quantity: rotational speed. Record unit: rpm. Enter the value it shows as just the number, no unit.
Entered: 7250
